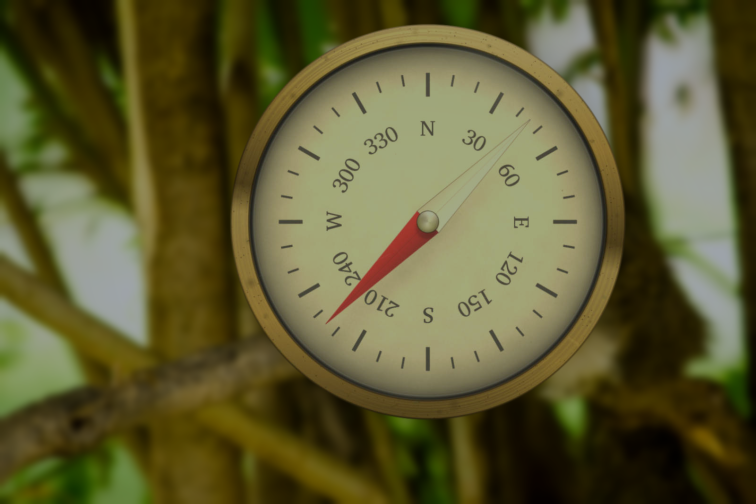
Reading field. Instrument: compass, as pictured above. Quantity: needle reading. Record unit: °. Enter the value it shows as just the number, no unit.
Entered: 225
